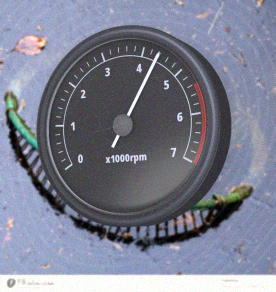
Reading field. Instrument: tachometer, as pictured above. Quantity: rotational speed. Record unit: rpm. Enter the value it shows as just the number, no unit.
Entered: 4400
